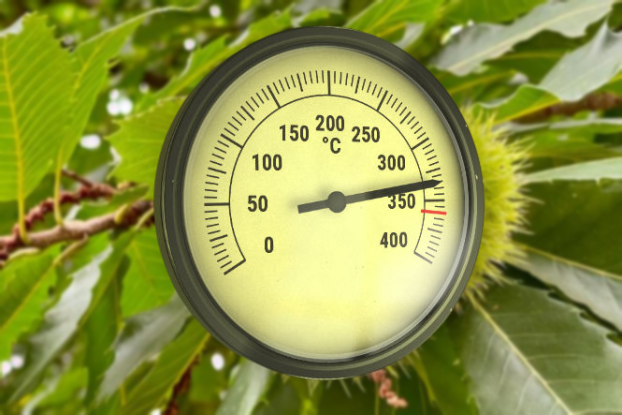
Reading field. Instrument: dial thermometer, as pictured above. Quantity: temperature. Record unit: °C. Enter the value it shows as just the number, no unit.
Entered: 335
